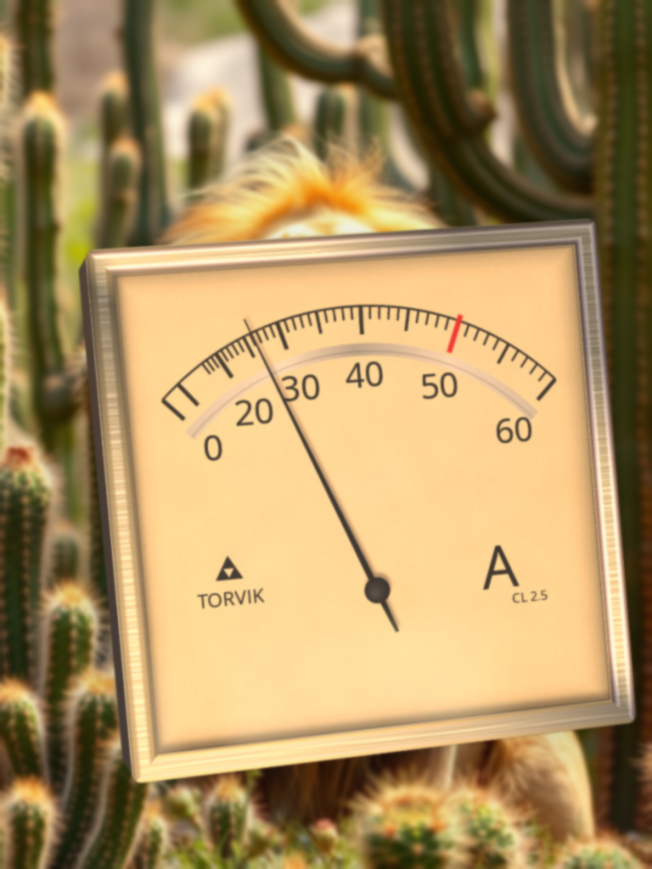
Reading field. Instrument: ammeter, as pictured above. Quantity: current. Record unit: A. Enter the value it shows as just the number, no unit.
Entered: 26
